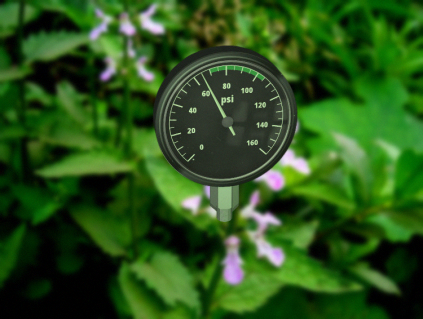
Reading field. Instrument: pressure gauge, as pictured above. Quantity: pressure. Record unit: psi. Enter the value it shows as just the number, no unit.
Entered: 65
